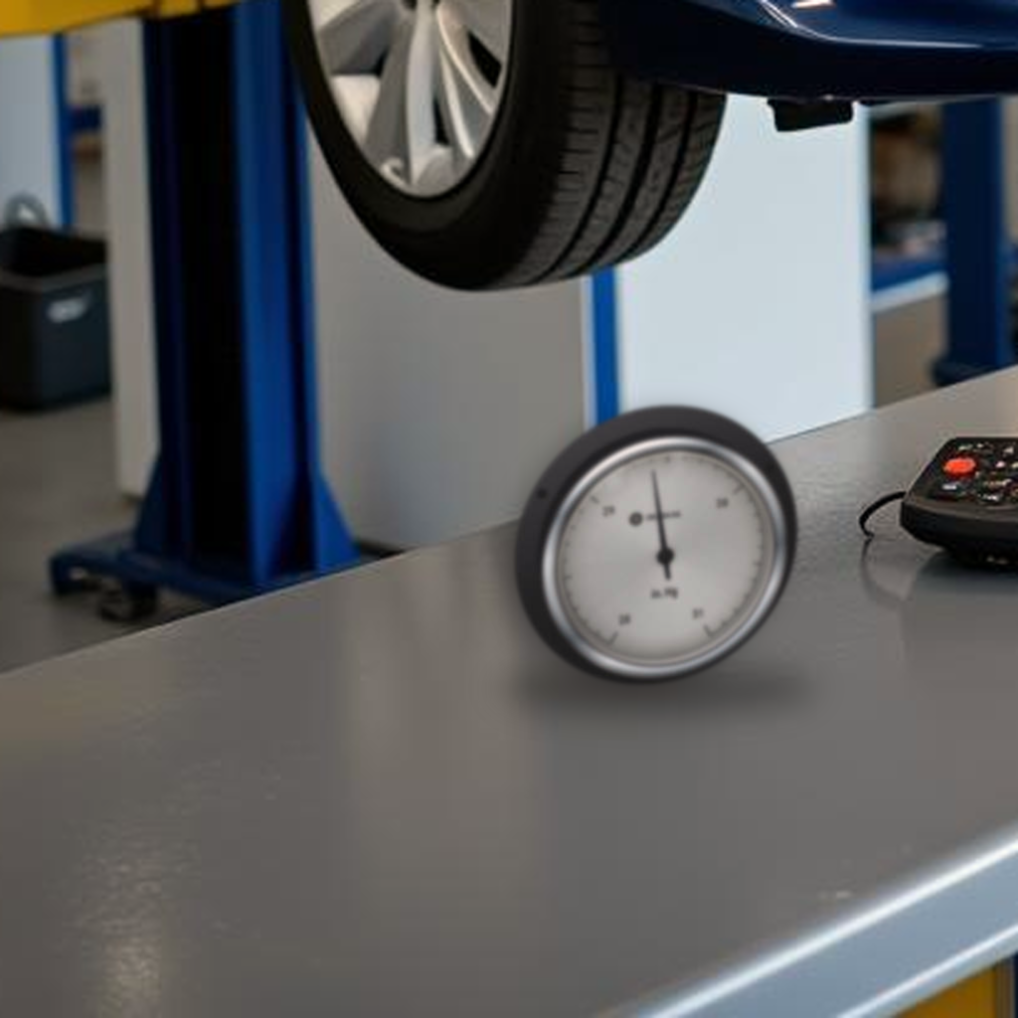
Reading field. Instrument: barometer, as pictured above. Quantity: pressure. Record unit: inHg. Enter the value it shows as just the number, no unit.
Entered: 29.4
